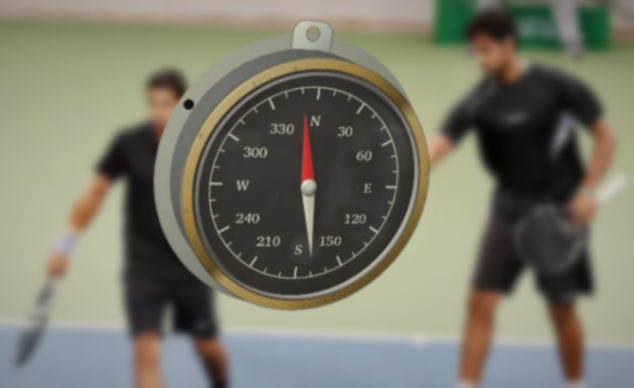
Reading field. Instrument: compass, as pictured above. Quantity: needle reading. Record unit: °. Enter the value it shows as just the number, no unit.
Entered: 350
